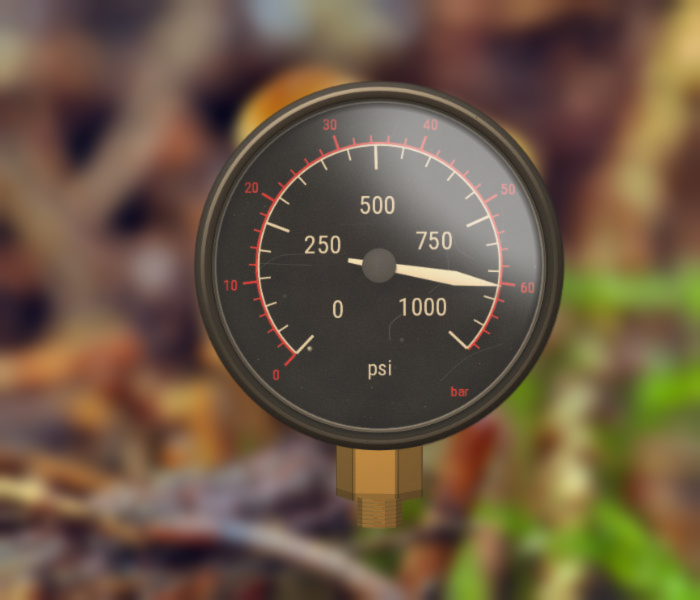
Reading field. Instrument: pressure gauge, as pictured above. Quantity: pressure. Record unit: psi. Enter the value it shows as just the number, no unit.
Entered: 875
